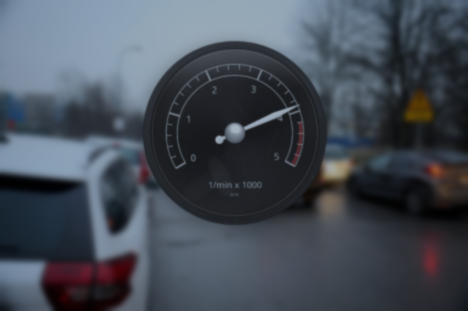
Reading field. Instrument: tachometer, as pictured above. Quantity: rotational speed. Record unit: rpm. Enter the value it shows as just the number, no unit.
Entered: 3900
